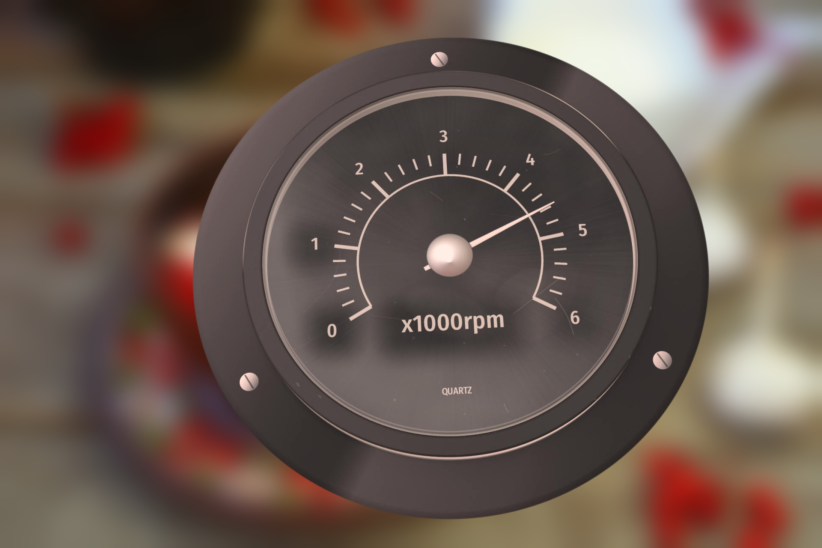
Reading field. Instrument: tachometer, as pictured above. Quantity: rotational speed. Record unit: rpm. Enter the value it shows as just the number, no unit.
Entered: 4600
